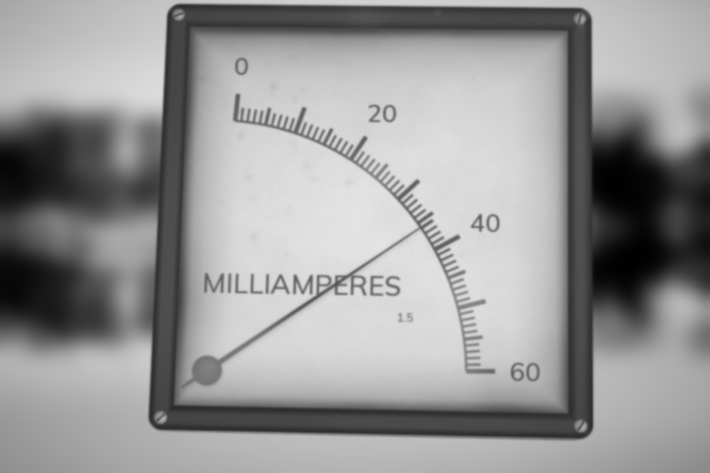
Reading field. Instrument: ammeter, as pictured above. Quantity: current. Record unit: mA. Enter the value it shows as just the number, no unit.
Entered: 36
